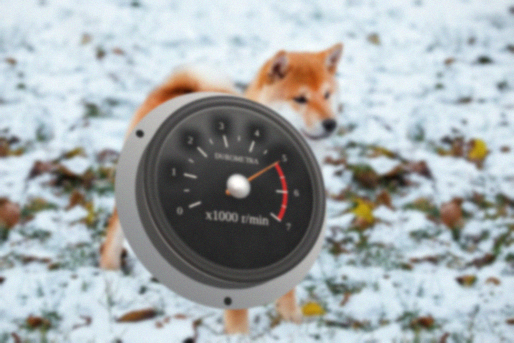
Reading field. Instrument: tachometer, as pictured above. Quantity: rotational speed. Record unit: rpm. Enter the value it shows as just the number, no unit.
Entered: 5000
